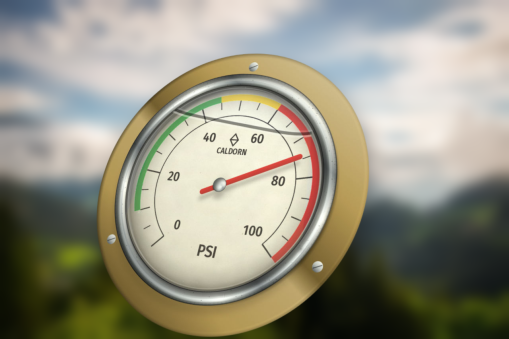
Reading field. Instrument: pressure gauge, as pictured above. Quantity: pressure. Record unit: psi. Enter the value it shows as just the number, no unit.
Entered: 75
